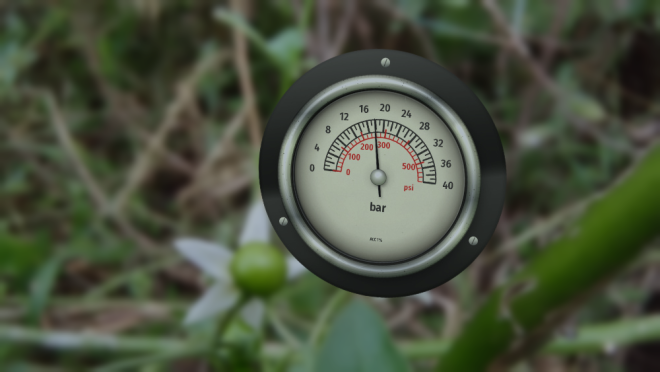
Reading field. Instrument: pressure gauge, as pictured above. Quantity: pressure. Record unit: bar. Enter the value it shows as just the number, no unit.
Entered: 18
